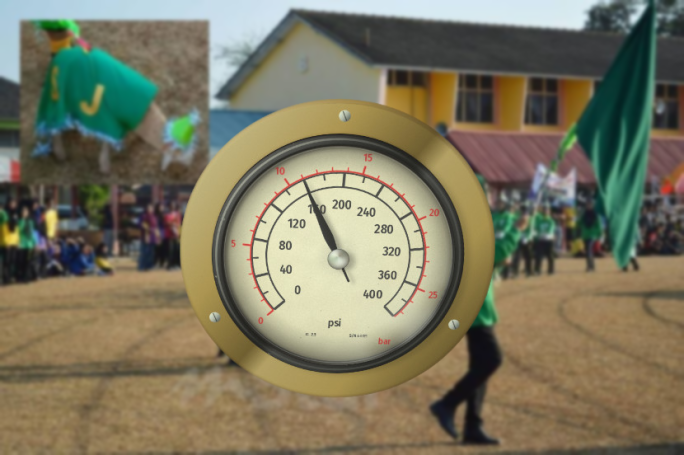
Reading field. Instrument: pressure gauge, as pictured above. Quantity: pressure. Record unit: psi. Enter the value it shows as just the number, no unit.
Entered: 160
